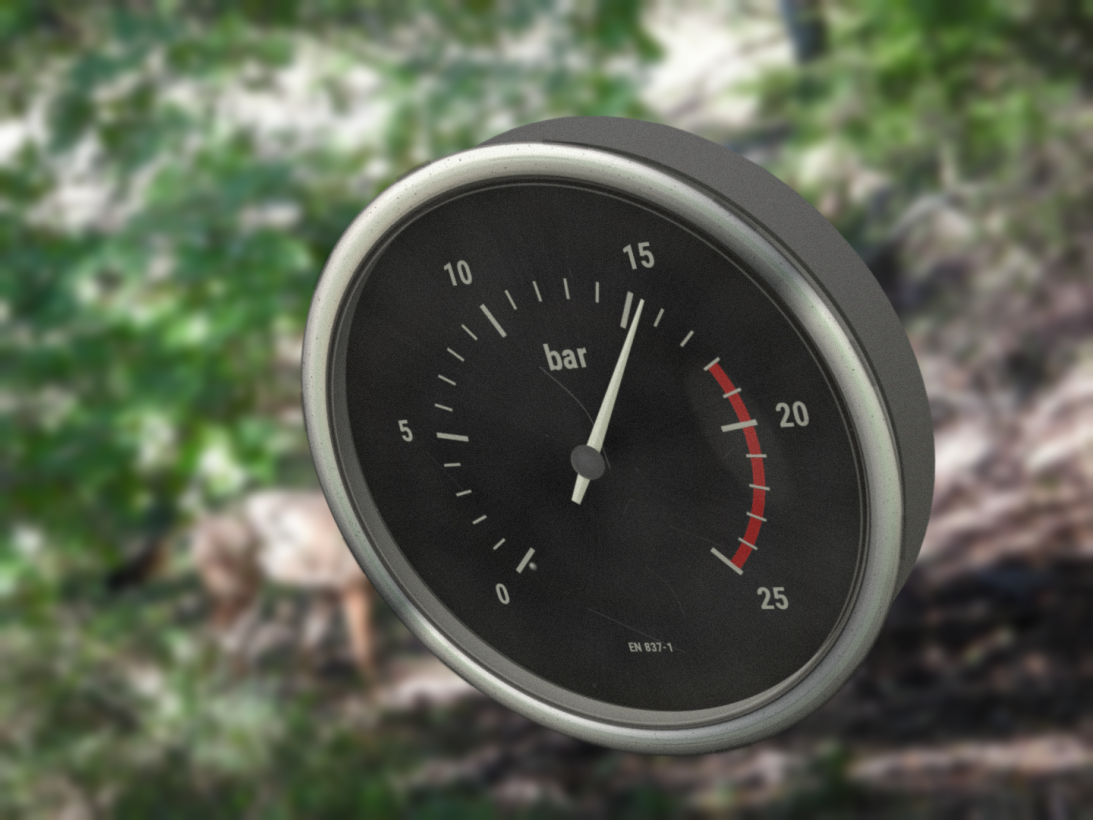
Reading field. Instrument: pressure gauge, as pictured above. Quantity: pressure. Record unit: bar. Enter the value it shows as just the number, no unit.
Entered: 15.5
